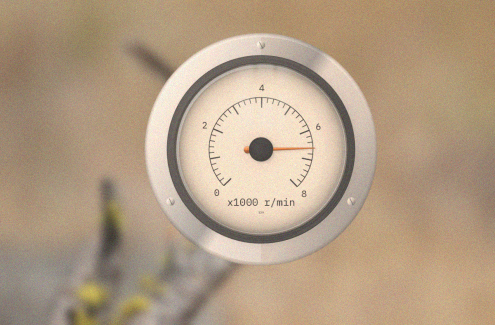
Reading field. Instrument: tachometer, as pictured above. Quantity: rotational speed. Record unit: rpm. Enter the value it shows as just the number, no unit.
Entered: 6600
